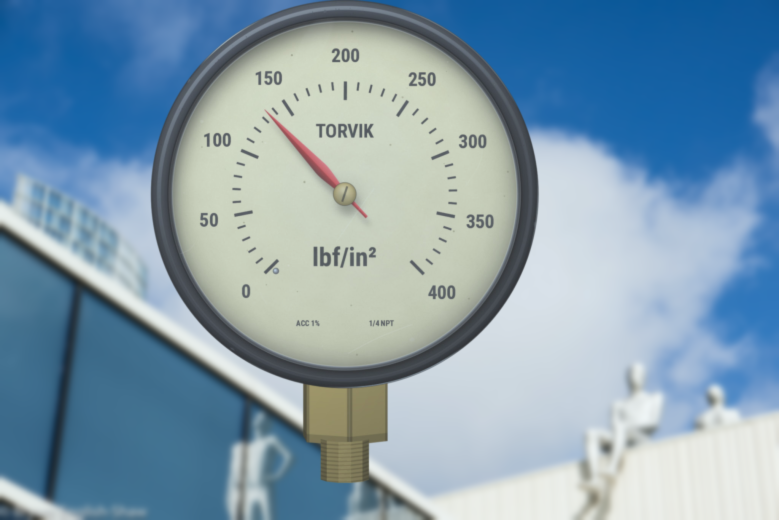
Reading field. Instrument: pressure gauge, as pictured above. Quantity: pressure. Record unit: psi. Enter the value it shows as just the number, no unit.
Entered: 135
